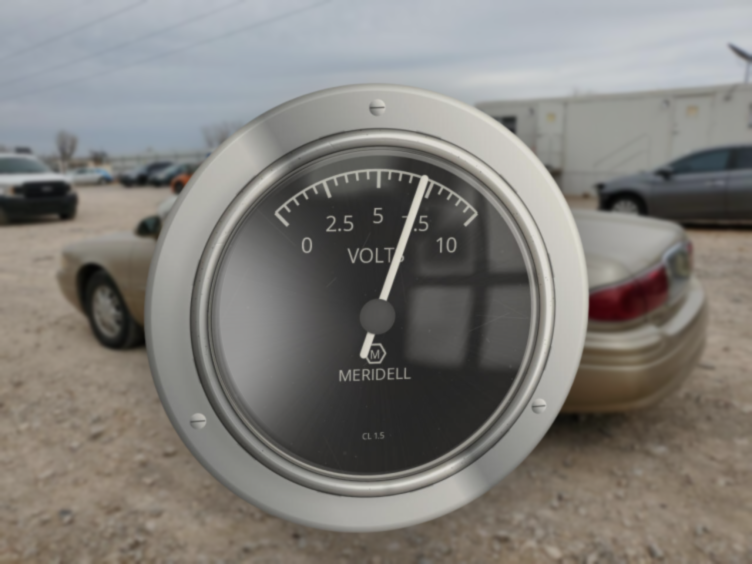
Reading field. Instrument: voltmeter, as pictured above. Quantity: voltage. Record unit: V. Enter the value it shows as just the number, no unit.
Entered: 7
